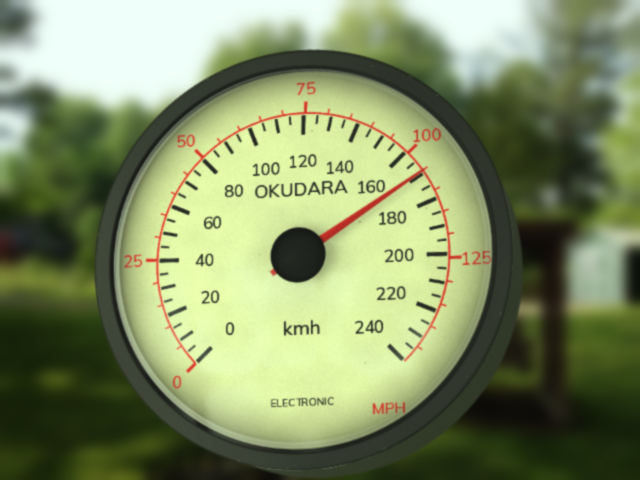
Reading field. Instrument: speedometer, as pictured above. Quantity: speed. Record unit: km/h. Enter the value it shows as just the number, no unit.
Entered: 170
